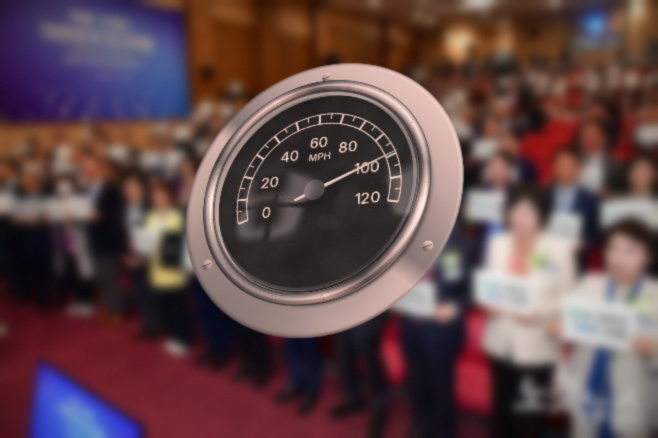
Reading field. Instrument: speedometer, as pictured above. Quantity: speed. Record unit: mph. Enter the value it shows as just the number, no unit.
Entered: 100
